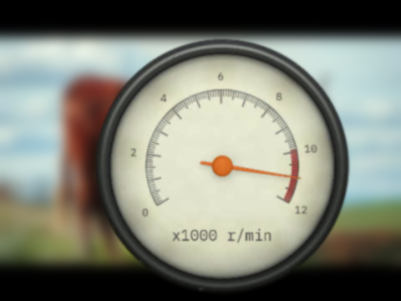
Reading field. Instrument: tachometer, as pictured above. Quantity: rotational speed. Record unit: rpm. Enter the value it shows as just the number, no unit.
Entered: 11000
